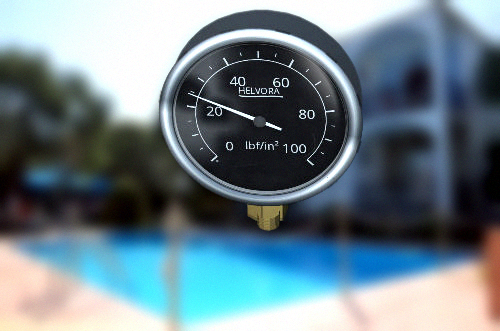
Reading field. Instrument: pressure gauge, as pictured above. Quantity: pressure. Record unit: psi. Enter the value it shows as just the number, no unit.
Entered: 25
